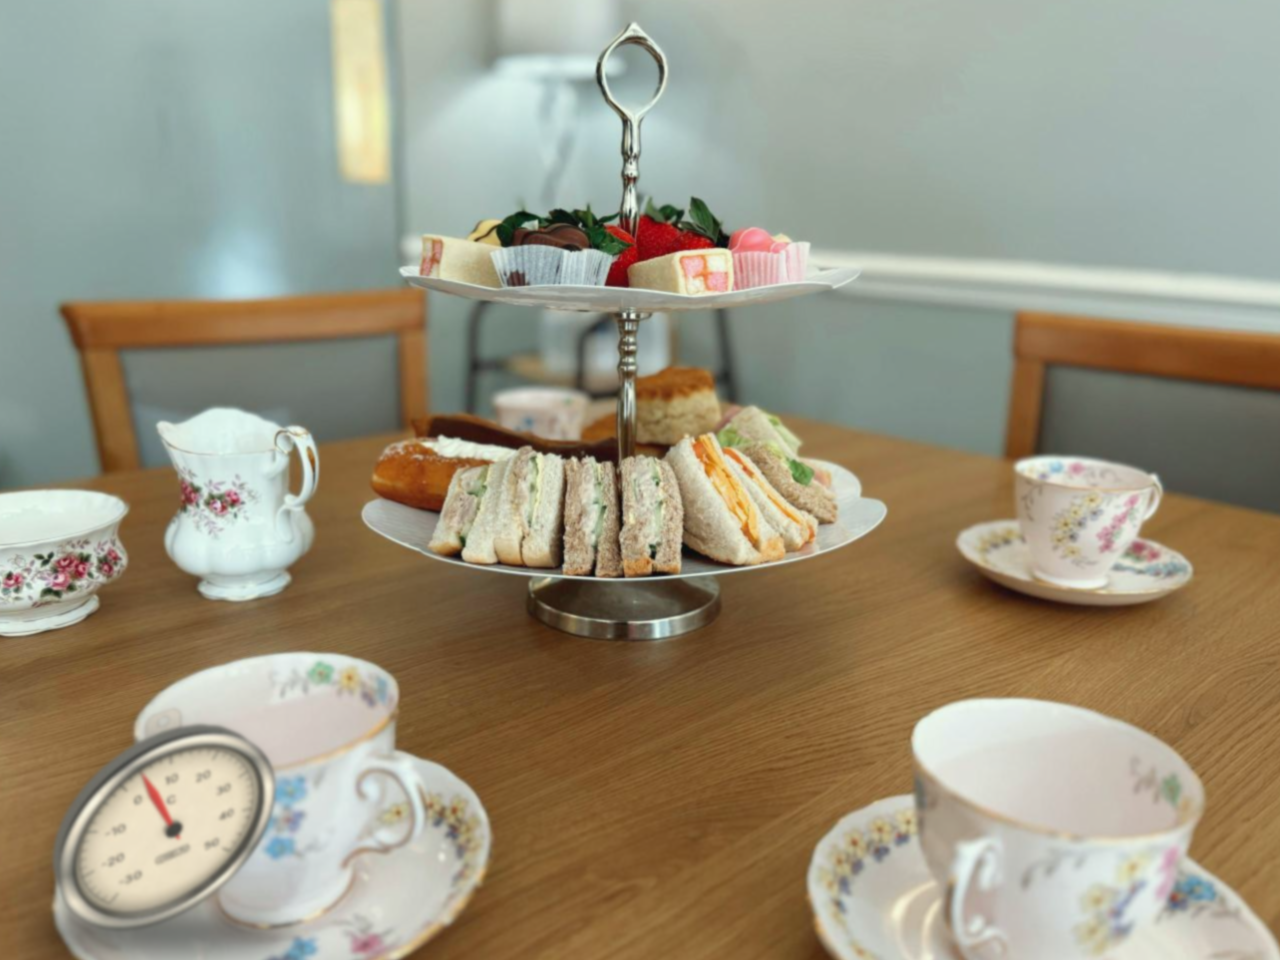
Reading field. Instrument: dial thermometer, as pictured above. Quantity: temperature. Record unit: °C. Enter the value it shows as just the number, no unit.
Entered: 4
